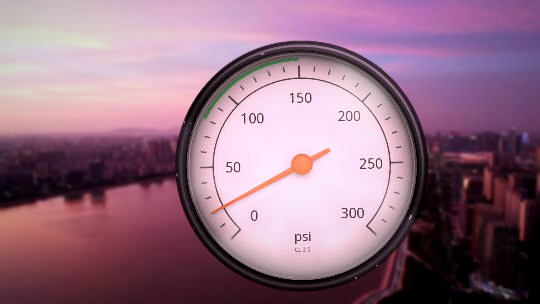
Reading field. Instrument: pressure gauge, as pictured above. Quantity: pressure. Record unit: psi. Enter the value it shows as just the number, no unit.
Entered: 20
